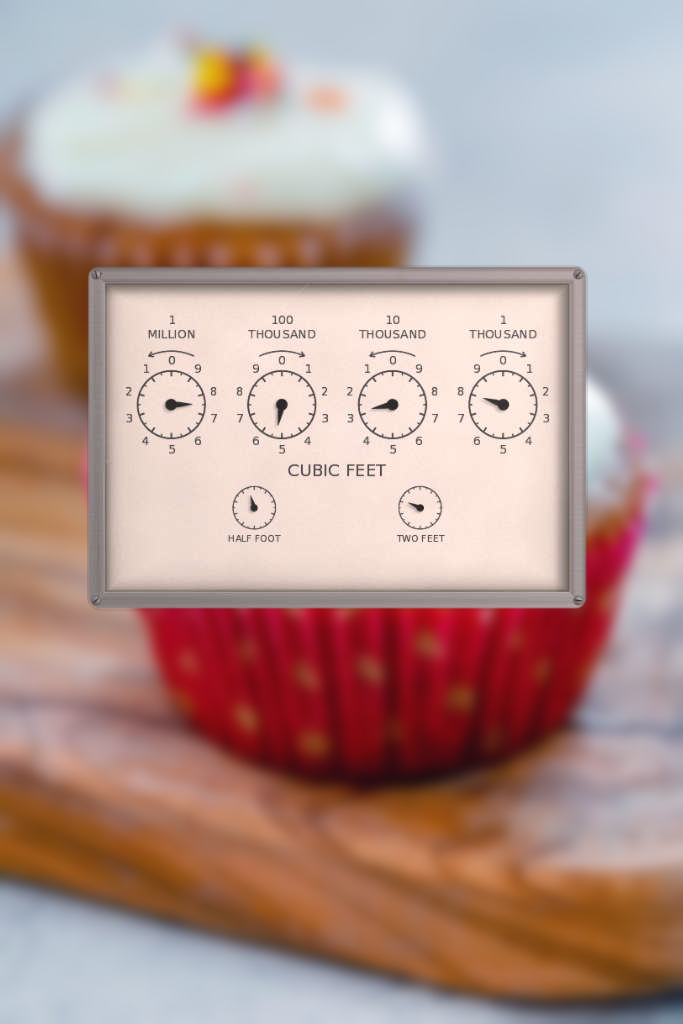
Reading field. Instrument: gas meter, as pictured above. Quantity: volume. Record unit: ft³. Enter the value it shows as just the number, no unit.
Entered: 752800
